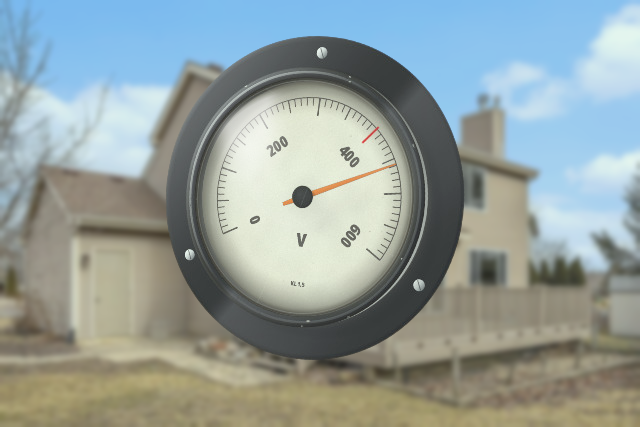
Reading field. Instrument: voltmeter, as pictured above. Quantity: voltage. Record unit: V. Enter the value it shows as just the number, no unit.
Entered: 460
